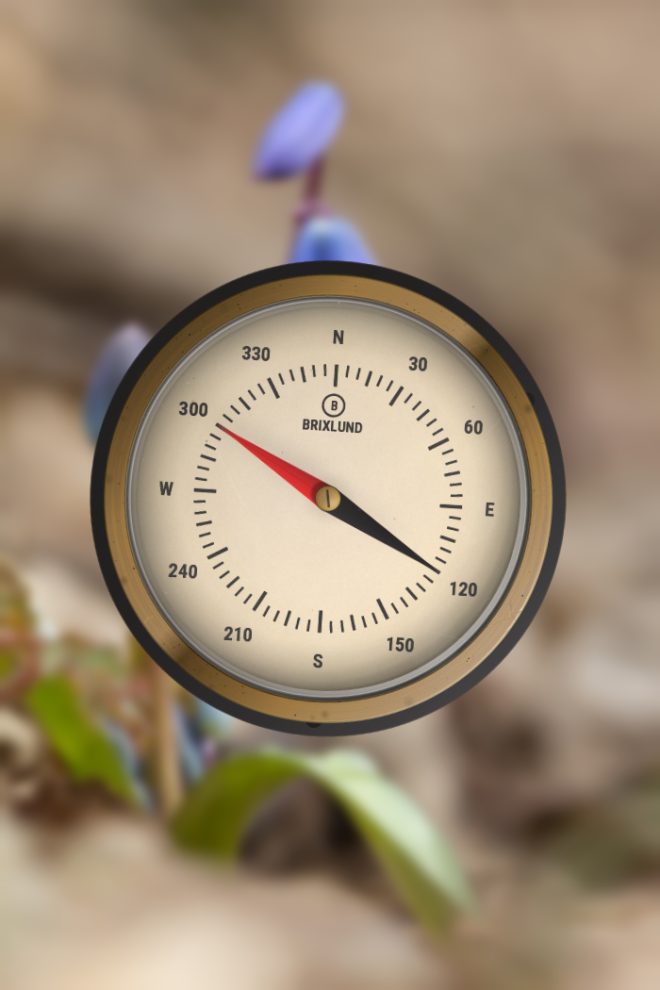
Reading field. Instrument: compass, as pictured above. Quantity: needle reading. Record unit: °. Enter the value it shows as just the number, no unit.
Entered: 300
